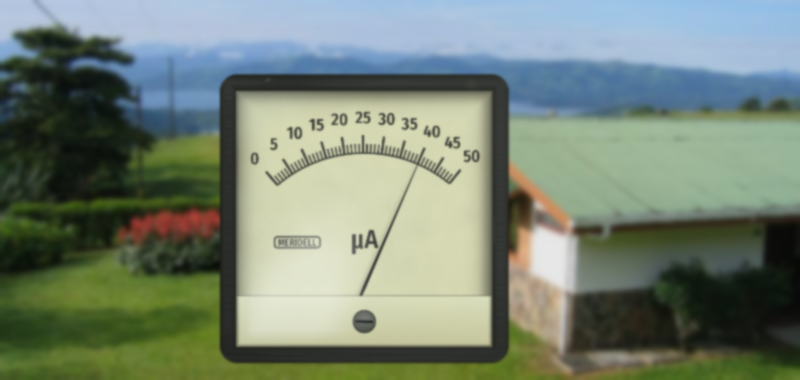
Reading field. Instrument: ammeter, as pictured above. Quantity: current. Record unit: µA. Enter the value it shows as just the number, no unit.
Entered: 40
